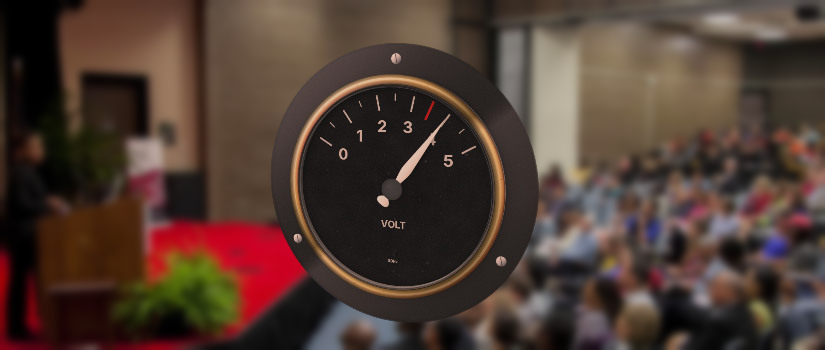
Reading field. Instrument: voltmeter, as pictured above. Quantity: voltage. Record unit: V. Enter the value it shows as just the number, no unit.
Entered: 4
